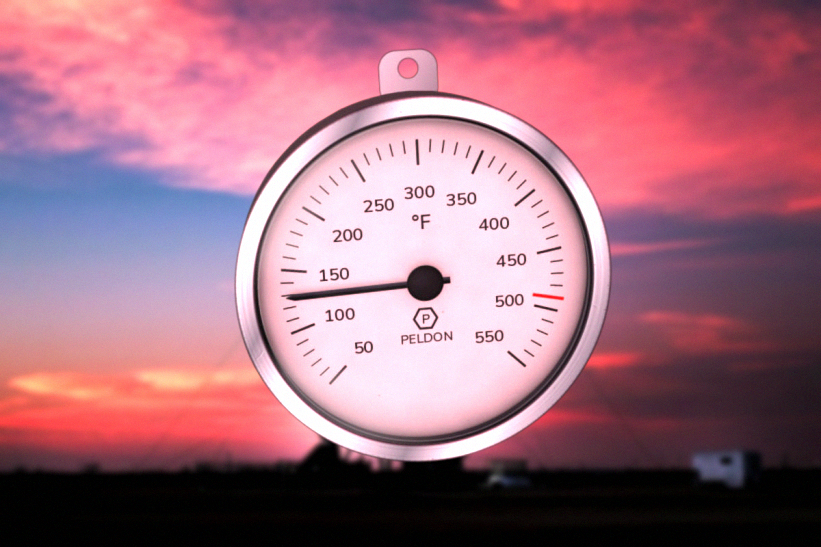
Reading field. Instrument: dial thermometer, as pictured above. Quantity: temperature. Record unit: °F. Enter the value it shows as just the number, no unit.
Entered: 130
